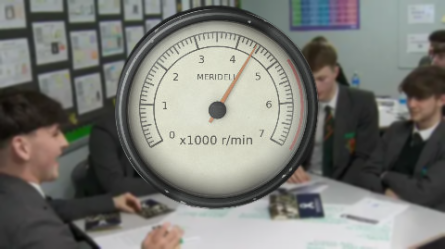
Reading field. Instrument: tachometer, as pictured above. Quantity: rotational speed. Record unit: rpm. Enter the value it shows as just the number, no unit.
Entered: 4400
